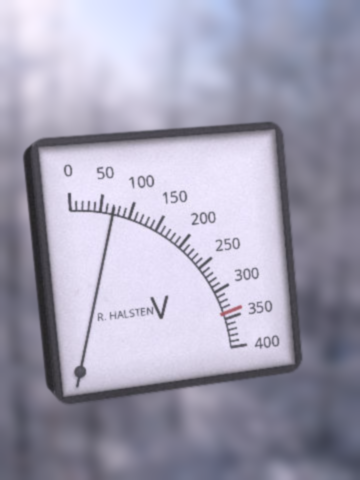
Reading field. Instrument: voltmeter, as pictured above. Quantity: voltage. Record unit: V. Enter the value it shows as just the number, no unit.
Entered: 70
